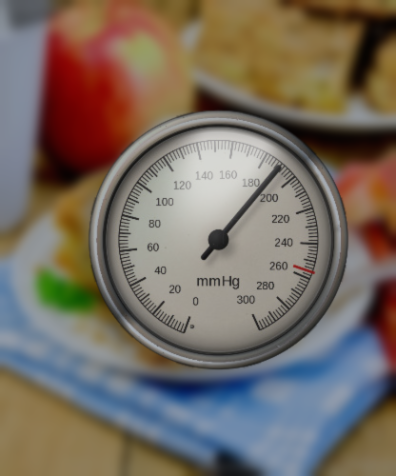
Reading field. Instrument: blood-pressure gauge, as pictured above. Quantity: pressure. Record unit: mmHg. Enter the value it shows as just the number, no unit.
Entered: 190
